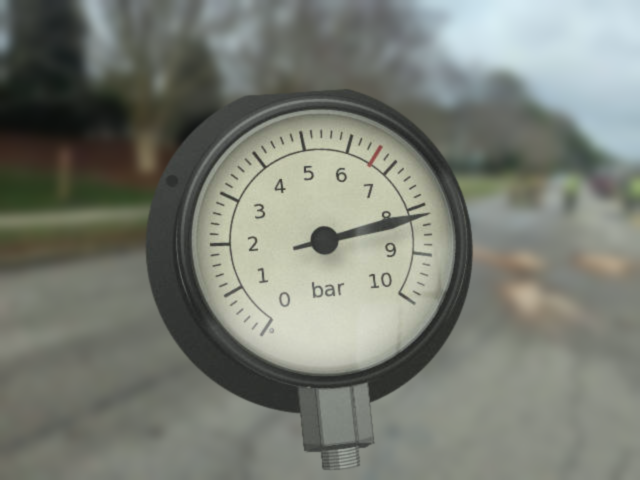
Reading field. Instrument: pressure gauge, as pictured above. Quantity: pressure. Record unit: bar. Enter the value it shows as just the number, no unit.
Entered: 8.2
